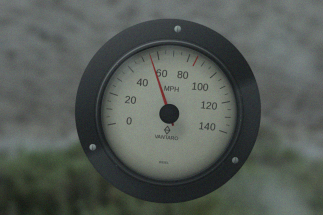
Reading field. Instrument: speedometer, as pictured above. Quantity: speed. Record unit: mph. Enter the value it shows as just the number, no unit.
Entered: 55
